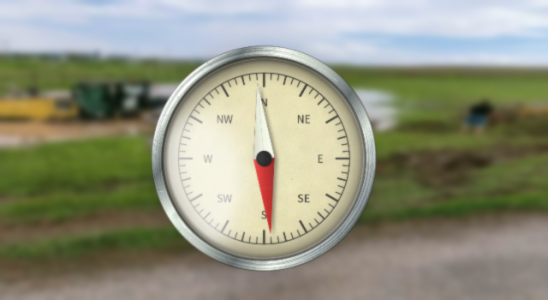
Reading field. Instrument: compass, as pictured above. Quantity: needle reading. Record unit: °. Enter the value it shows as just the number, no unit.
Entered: 175
